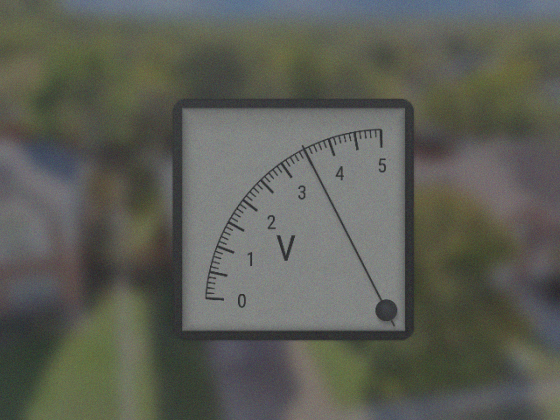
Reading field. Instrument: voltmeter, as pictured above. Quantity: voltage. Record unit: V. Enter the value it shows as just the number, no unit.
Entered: 3.5
